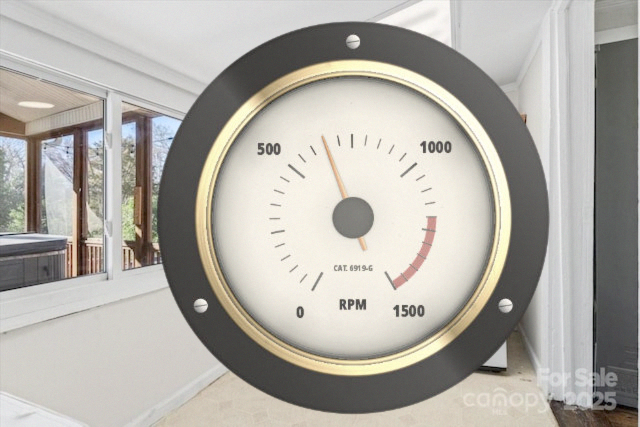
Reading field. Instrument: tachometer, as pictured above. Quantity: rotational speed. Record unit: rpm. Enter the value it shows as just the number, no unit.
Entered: 650
